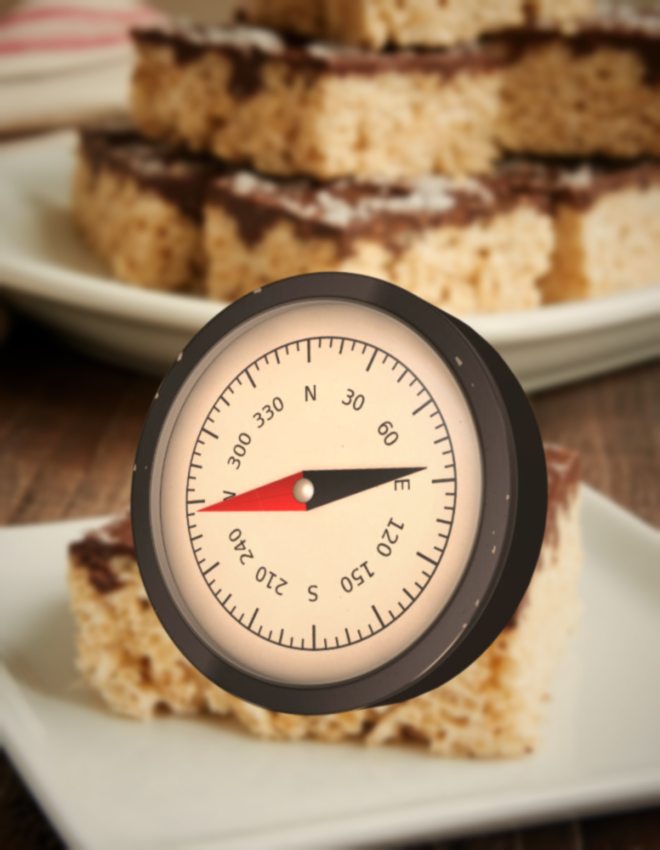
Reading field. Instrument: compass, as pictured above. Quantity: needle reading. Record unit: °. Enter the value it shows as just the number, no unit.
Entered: 265
